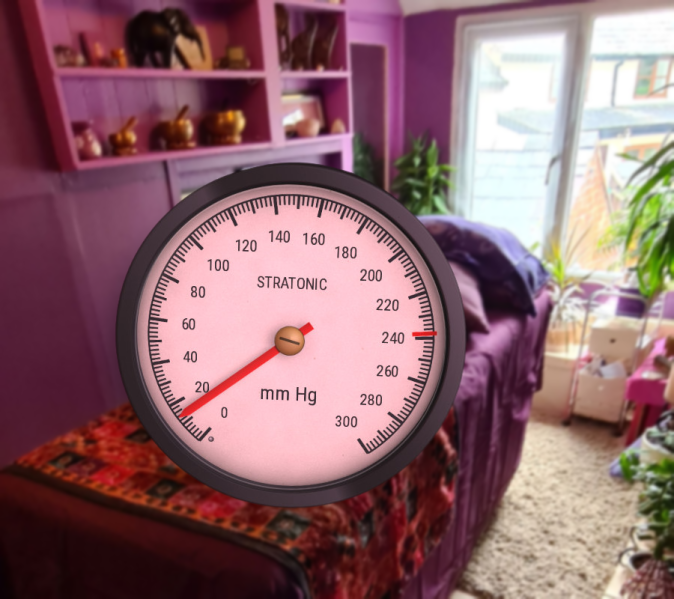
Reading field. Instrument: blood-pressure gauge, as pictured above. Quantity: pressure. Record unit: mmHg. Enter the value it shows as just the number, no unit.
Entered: 14
